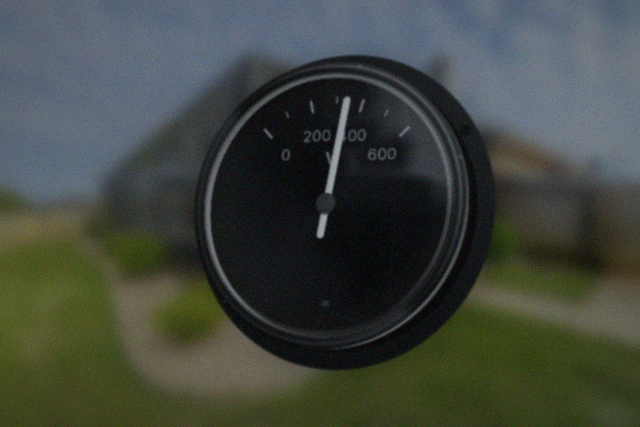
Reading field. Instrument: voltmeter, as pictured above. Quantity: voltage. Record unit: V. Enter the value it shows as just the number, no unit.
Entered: 350
